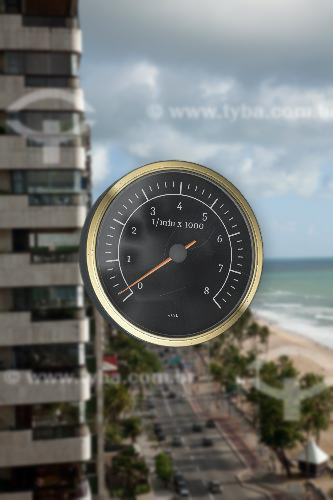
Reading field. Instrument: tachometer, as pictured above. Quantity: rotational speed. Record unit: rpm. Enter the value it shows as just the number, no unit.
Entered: 200
